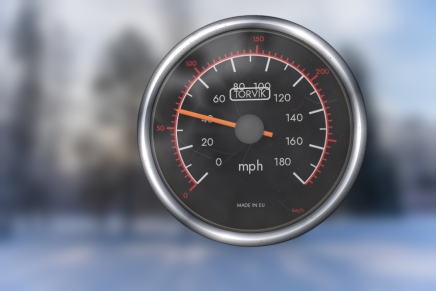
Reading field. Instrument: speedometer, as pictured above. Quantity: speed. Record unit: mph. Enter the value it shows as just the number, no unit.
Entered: 40
